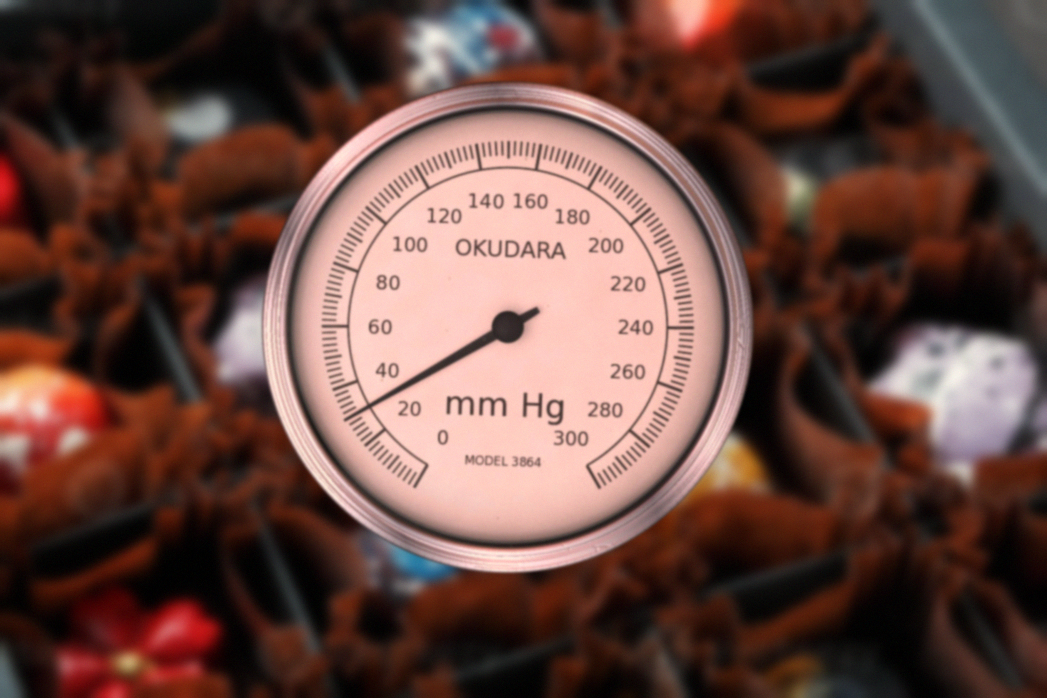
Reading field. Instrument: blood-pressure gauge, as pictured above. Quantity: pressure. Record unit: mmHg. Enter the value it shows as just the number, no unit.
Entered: 30
